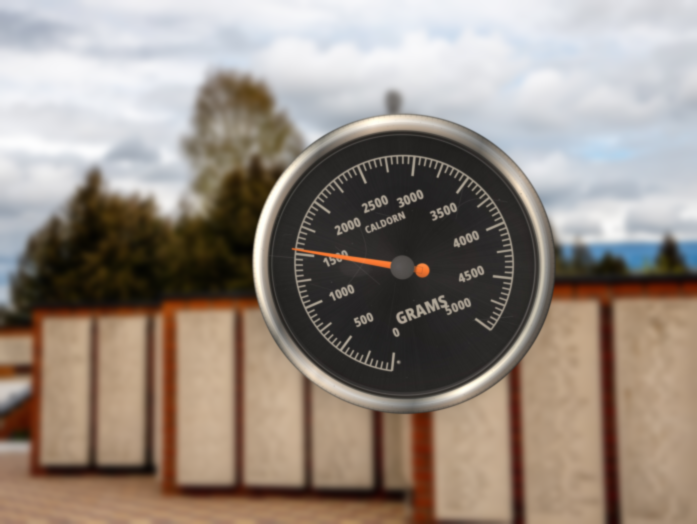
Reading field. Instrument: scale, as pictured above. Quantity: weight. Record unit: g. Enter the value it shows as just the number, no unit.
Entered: 1550
